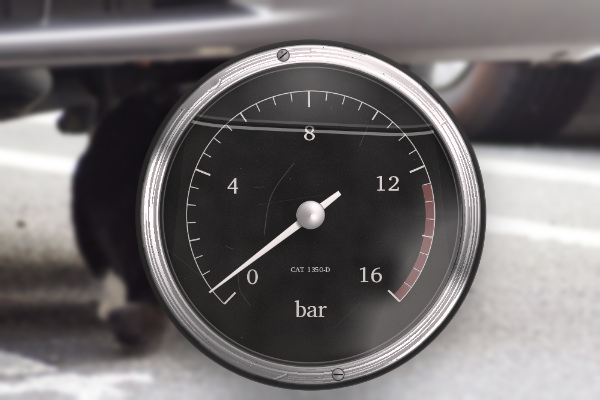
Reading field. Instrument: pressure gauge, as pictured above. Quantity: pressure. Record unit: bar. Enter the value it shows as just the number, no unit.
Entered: 0.5
